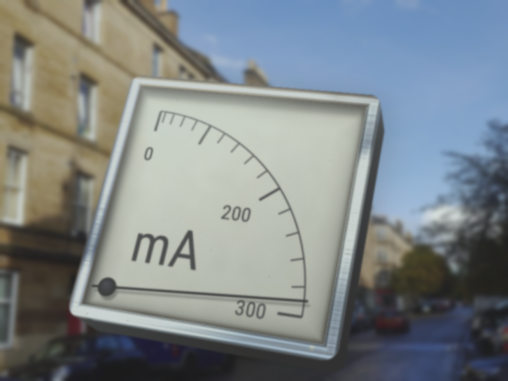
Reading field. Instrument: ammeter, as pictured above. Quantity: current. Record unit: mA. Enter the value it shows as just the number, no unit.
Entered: 290
